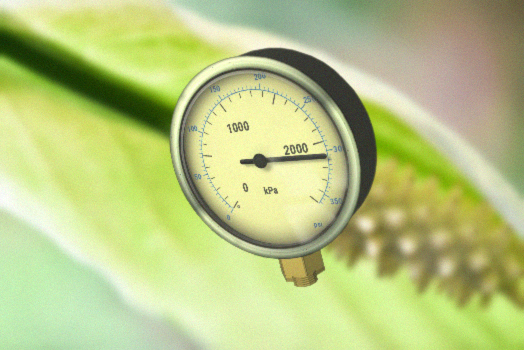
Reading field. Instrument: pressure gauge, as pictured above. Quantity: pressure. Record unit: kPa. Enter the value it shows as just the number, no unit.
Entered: 2100
